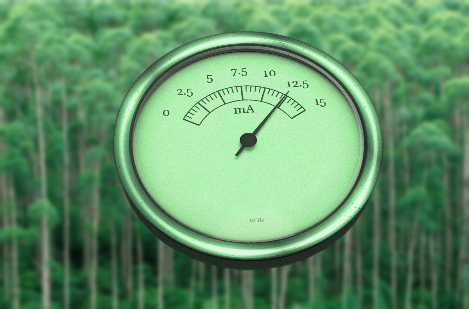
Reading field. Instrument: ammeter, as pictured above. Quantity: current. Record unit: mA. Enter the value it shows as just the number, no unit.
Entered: 12.5
